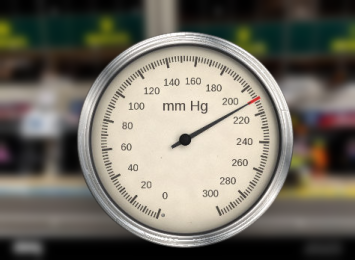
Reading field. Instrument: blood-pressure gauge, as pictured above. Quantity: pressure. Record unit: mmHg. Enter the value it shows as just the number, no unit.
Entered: 210
